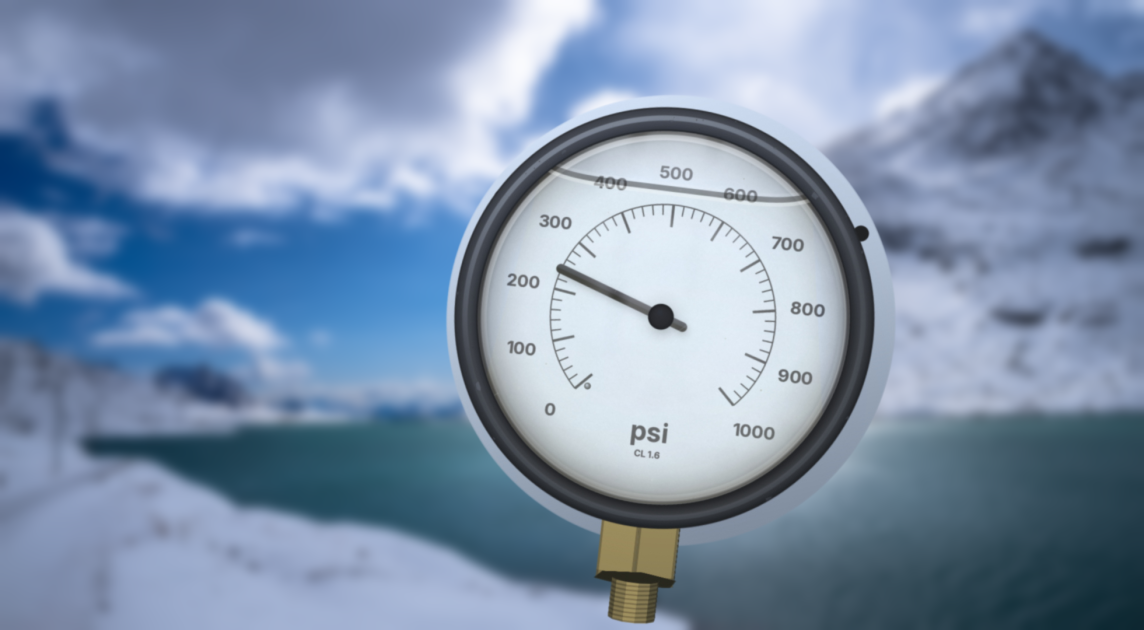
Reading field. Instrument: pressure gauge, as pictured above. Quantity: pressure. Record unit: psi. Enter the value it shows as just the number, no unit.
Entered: 240
